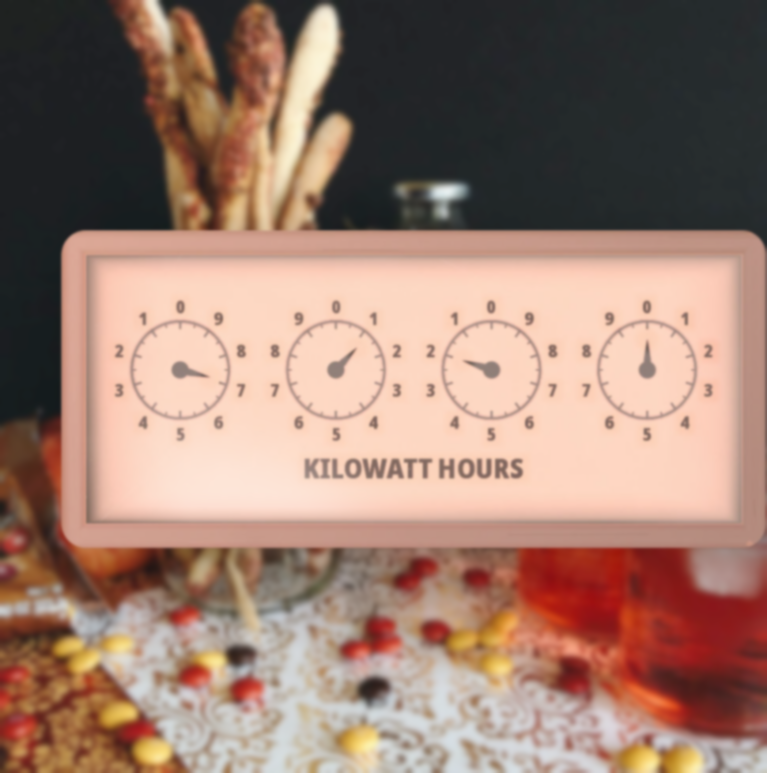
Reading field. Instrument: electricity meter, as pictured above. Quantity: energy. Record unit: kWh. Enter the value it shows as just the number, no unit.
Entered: 7120
